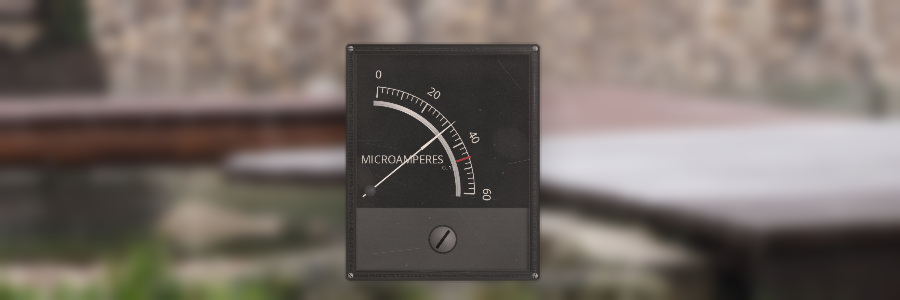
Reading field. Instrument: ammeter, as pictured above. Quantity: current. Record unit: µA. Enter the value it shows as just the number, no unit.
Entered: 32
